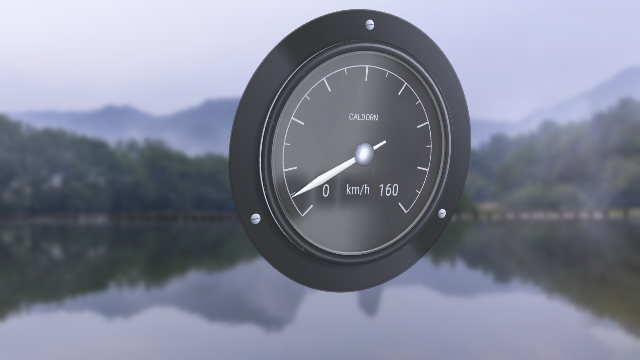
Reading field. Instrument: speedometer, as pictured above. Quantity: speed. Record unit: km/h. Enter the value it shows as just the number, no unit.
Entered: 10
